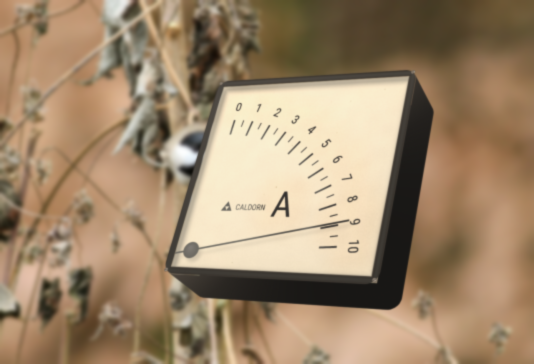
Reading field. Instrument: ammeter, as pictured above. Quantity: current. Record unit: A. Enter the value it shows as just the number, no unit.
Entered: 9
